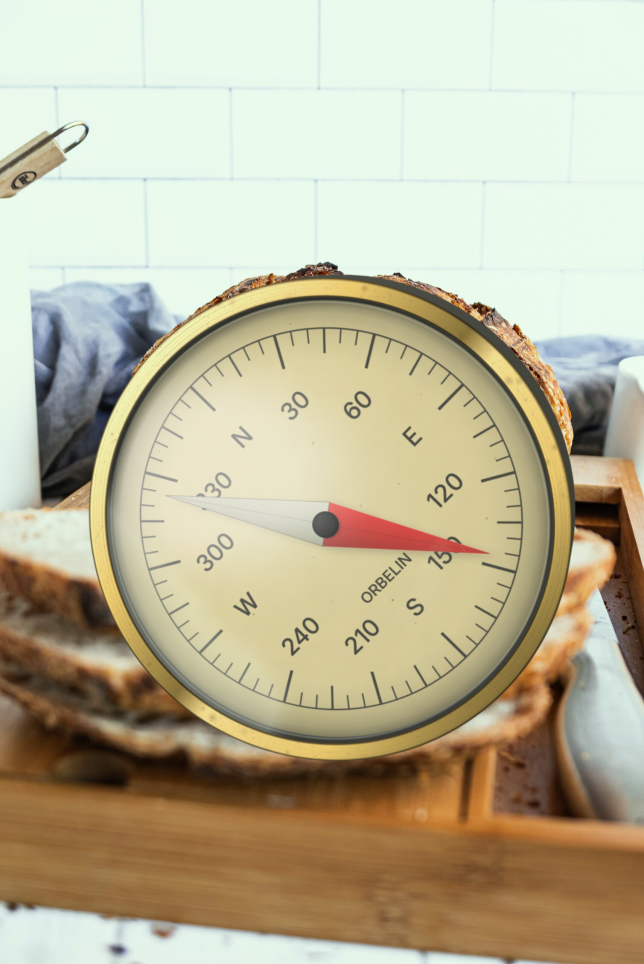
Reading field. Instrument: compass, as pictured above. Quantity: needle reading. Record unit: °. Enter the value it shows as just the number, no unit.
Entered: 145
